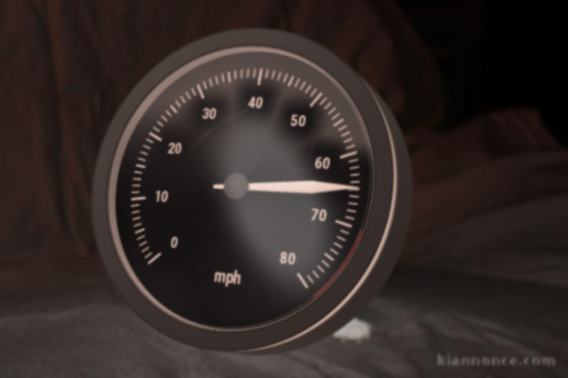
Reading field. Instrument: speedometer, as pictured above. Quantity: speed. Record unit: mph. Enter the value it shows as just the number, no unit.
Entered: 65
